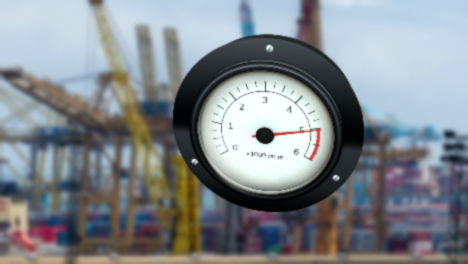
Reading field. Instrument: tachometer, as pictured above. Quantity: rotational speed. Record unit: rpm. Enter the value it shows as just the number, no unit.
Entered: 5000
